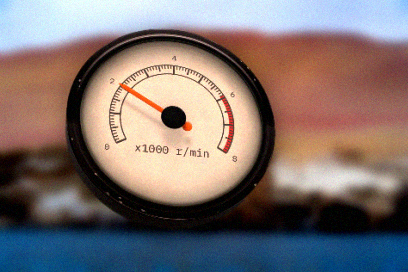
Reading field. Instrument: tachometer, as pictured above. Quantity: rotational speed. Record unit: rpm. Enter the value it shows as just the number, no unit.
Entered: 2000
